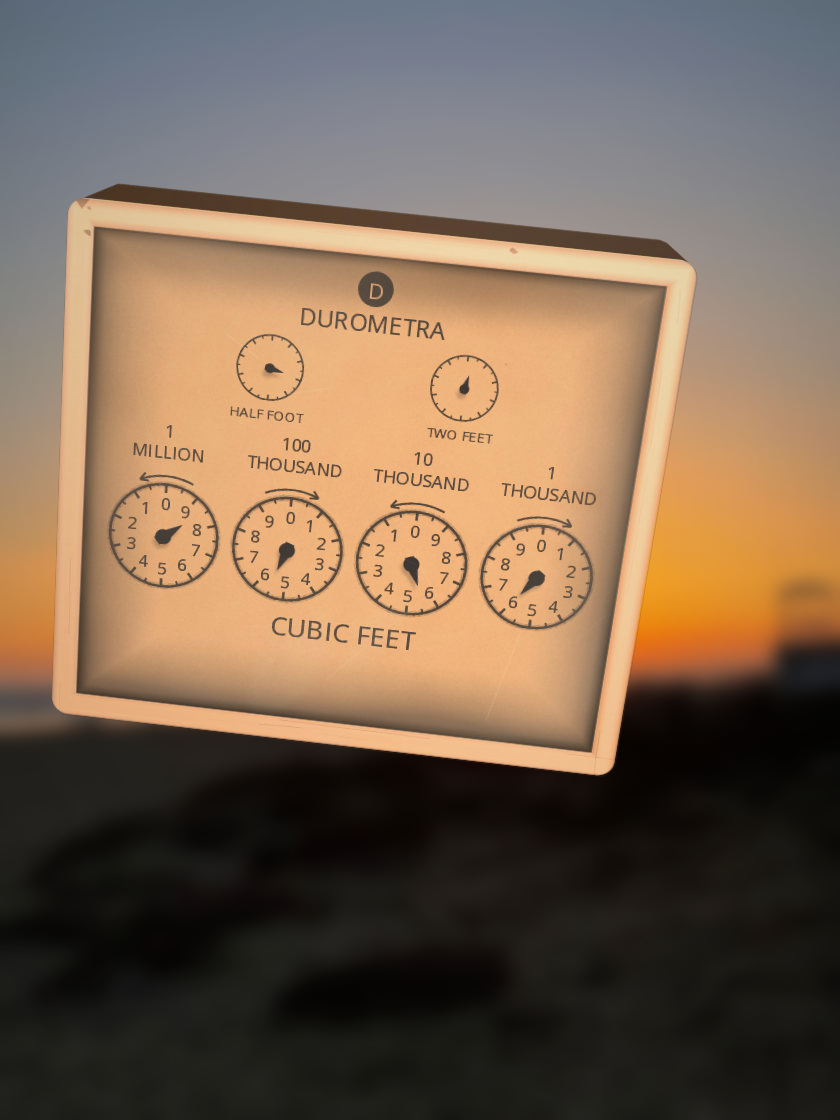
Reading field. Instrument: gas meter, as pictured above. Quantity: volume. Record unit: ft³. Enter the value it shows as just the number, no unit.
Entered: 855600
